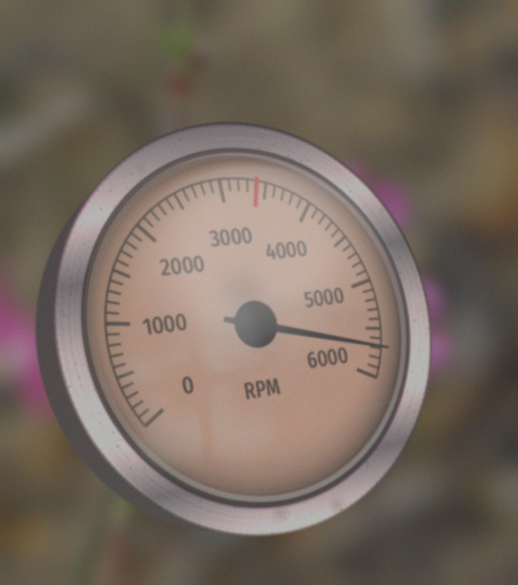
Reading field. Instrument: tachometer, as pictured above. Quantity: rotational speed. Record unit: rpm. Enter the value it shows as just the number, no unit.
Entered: 5700
